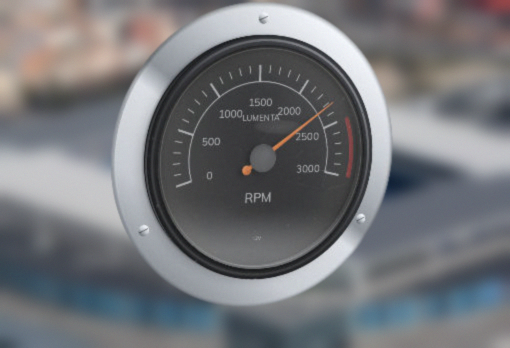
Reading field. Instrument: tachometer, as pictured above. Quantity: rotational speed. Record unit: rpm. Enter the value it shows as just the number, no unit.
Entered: 2300
